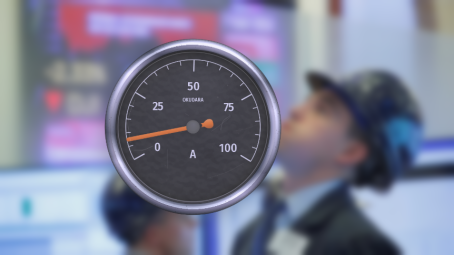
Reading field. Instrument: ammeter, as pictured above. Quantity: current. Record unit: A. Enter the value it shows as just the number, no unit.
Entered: 7.5
